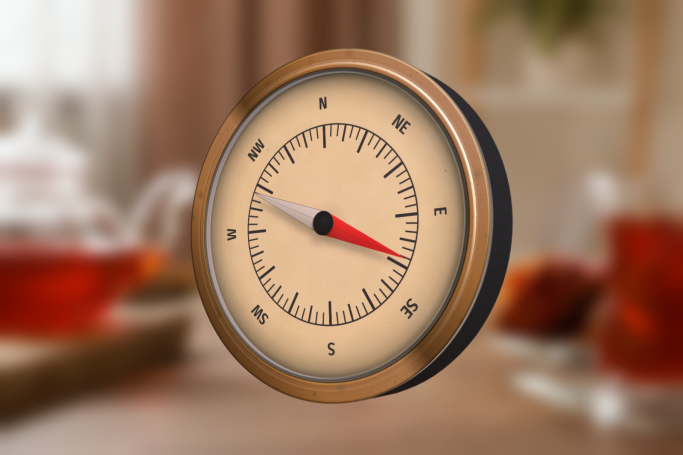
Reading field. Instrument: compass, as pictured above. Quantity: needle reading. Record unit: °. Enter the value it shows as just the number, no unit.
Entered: 115
